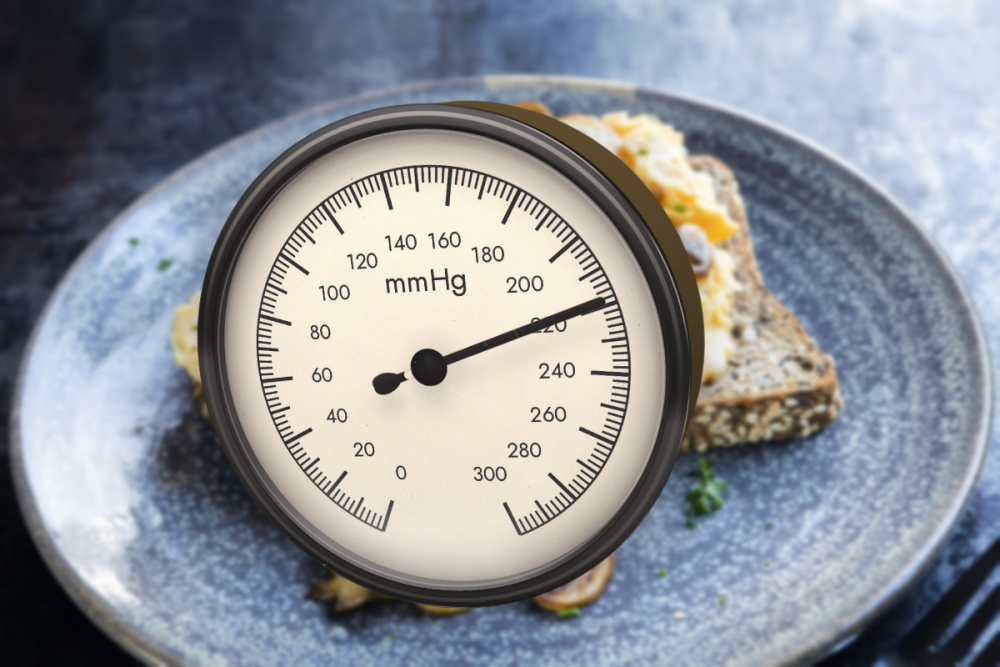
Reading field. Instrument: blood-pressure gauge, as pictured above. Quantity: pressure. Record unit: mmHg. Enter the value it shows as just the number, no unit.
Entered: 218
